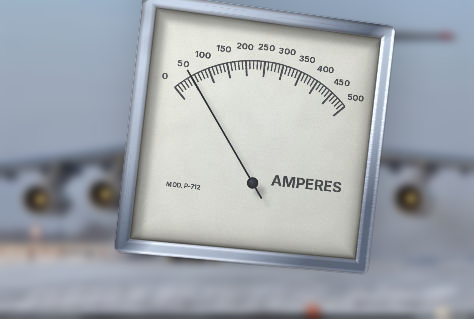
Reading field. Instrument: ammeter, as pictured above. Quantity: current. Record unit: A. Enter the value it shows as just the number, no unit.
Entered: 50
